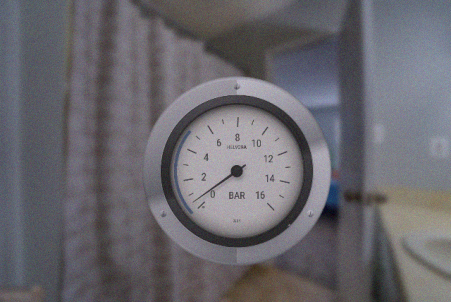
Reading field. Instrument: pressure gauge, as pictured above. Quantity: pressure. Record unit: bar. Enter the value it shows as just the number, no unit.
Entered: 0.5
